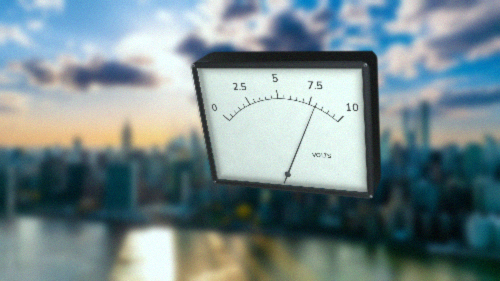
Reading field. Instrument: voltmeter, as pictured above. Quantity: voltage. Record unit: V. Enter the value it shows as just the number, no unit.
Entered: 8
